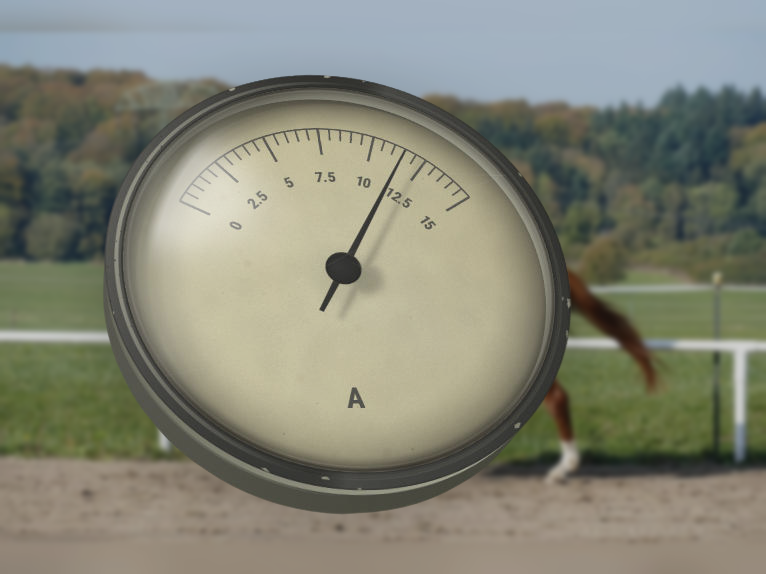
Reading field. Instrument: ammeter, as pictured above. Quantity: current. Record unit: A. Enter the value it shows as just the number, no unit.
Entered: 11.5
